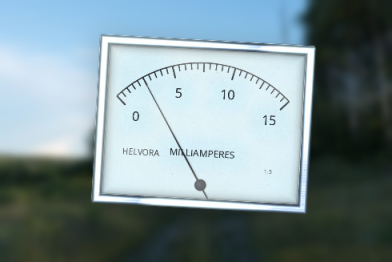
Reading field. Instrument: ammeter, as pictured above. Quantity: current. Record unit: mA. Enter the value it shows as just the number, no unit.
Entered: 2.5
